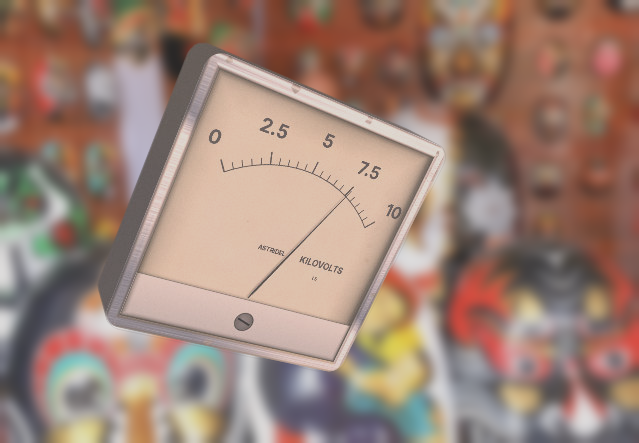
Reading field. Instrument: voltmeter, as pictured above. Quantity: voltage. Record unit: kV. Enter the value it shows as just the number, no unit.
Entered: 7.5
